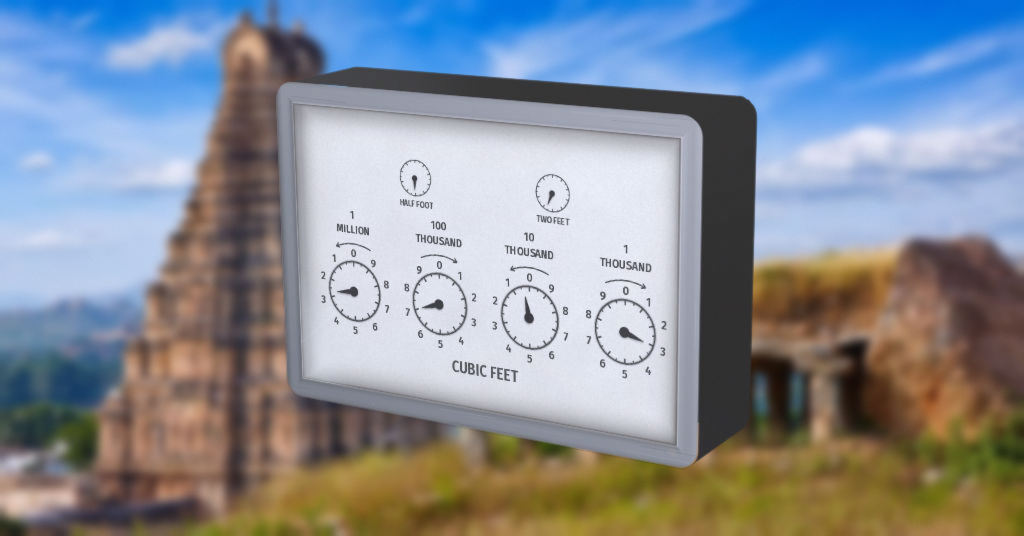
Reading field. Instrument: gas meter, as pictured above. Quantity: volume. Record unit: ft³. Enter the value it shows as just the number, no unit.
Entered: 270300
